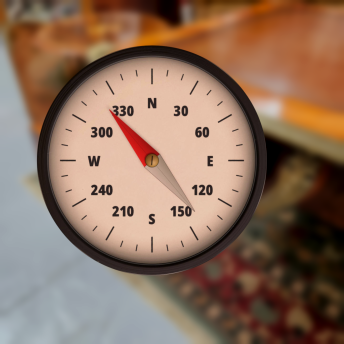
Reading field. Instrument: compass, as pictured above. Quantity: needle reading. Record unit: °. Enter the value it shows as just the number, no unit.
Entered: 320
